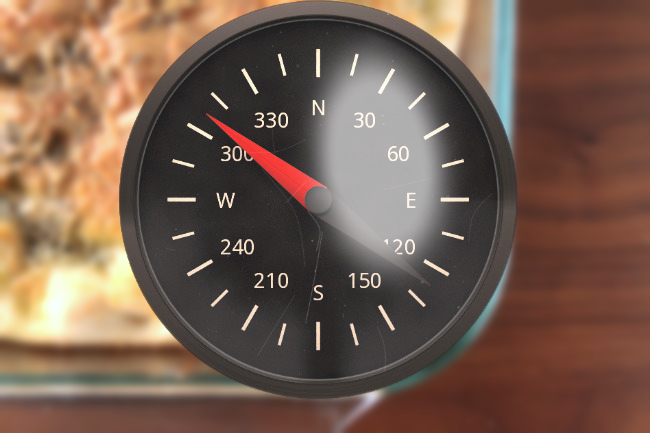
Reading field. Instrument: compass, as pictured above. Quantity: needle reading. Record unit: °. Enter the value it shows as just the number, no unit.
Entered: 307.5
